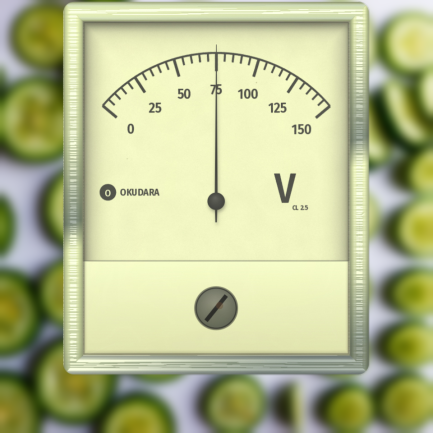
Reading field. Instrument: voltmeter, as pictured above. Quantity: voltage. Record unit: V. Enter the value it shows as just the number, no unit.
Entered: 75
